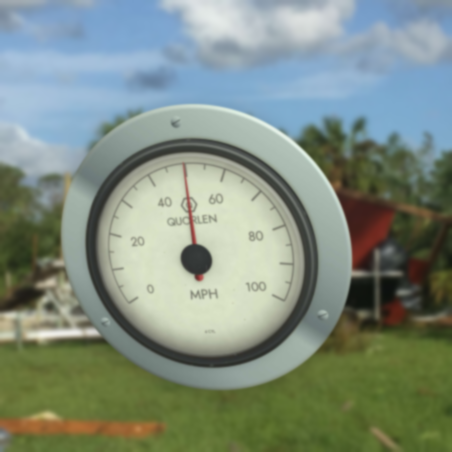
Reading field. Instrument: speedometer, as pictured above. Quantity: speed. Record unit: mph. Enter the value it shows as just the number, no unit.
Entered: 50
